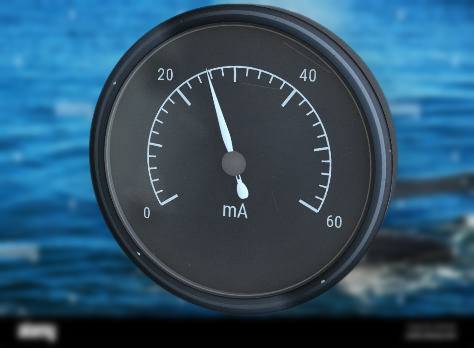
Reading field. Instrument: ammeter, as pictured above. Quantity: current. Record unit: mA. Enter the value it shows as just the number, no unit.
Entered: 26
